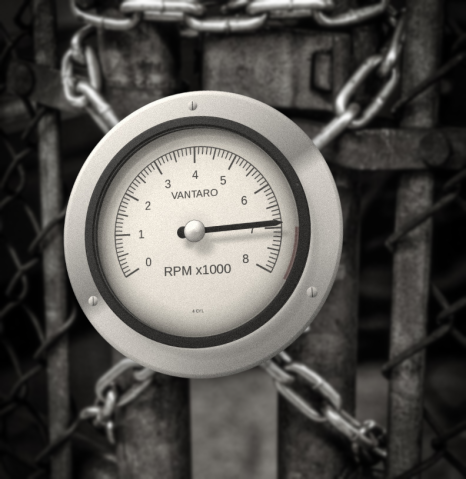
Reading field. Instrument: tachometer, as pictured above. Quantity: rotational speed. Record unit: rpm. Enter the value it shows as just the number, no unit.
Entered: 6900
